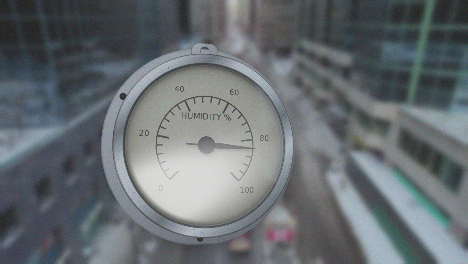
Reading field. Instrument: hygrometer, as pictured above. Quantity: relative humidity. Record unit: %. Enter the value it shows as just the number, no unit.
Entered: 84
